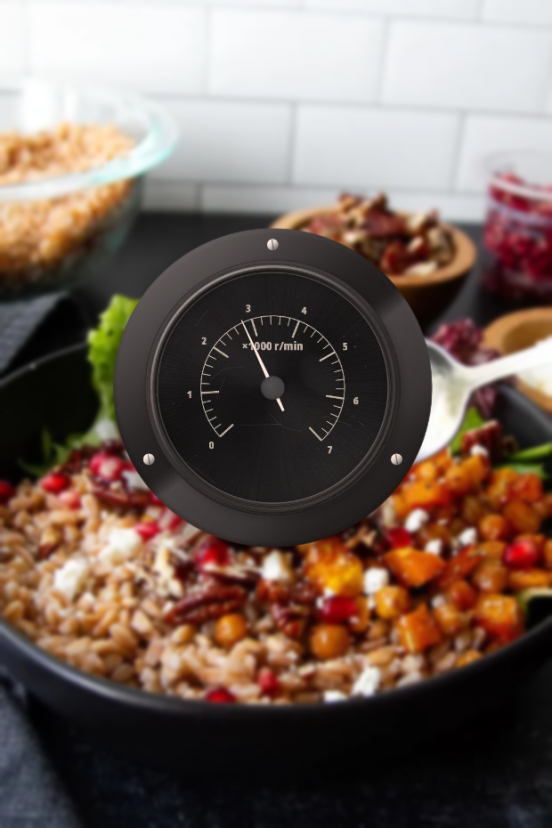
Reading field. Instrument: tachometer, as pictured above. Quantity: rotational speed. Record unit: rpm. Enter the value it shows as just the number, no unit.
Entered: 2800
